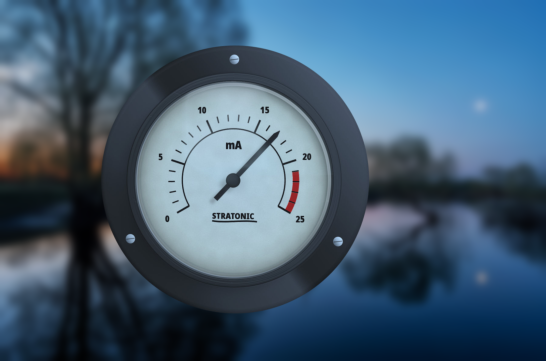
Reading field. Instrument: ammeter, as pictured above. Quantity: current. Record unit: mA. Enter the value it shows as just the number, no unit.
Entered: 17
